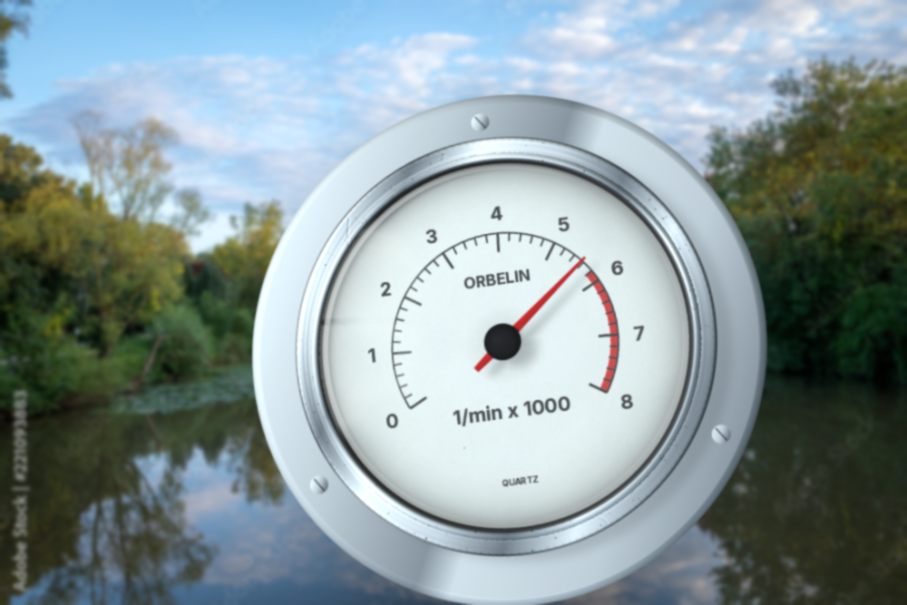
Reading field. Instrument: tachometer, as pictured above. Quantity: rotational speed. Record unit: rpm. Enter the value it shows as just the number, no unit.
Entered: 5600
